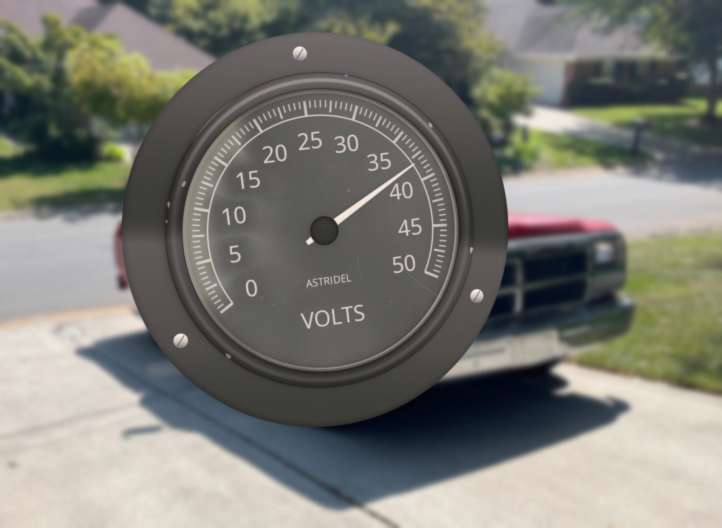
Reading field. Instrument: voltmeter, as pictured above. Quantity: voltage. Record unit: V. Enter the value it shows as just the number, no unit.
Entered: 38
